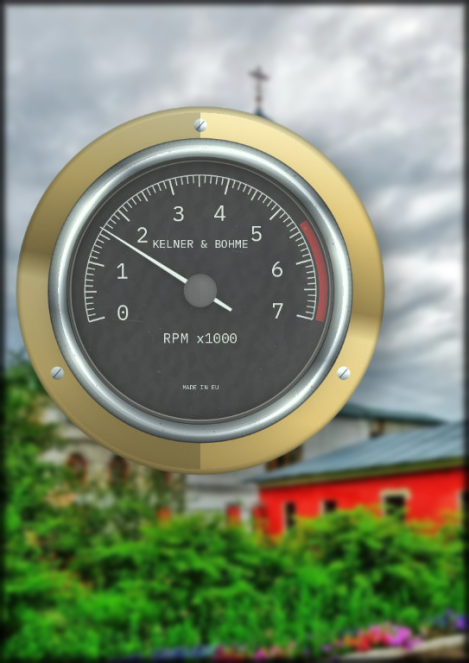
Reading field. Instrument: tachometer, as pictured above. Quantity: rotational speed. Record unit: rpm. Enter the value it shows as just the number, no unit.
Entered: 1600
